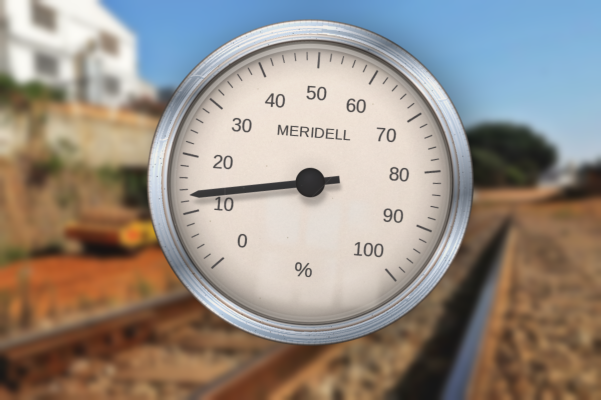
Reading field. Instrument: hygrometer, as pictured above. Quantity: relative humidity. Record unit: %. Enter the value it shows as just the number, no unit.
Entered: 13
